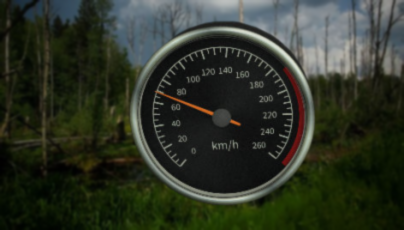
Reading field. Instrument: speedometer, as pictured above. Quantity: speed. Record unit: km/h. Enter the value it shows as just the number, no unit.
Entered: 70
